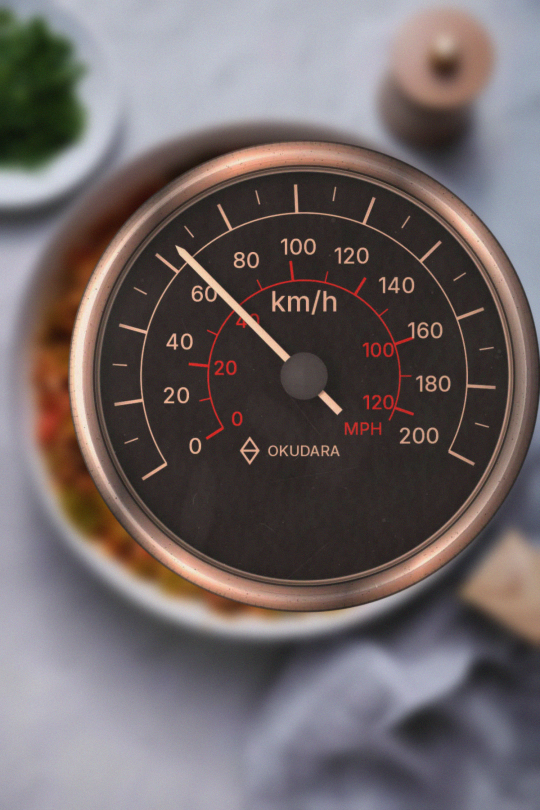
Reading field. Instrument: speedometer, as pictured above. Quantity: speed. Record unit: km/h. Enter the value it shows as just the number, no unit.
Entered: 65
